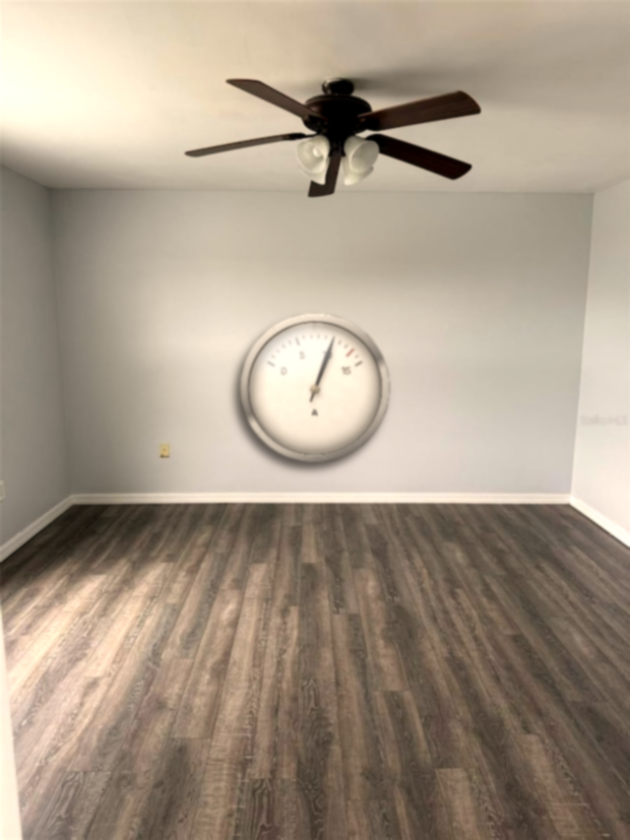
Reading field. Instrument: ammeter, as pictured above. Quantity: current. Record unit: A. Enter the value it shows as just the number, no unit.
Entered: 10
